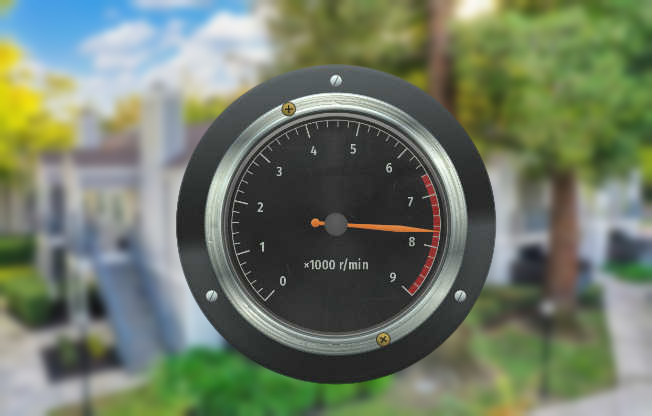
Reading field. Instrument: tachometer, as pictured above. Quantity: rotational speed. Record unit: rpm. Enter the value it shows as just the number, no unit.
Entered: 7700
